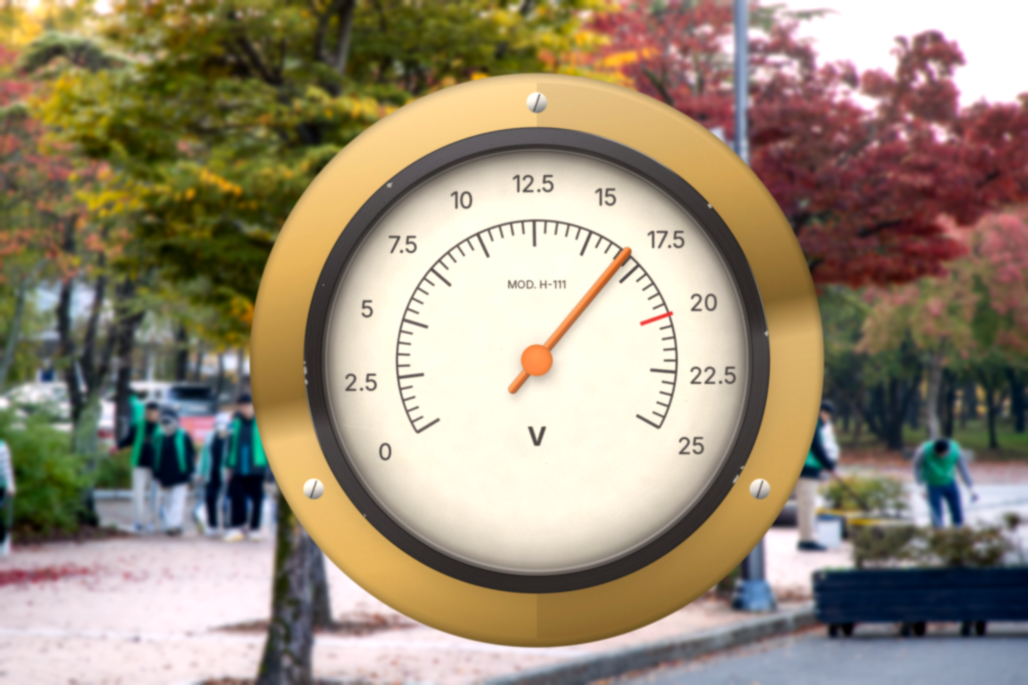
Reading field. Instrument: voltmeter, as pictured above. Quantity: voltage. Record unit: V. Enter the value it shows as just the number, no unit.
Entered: 16.75
